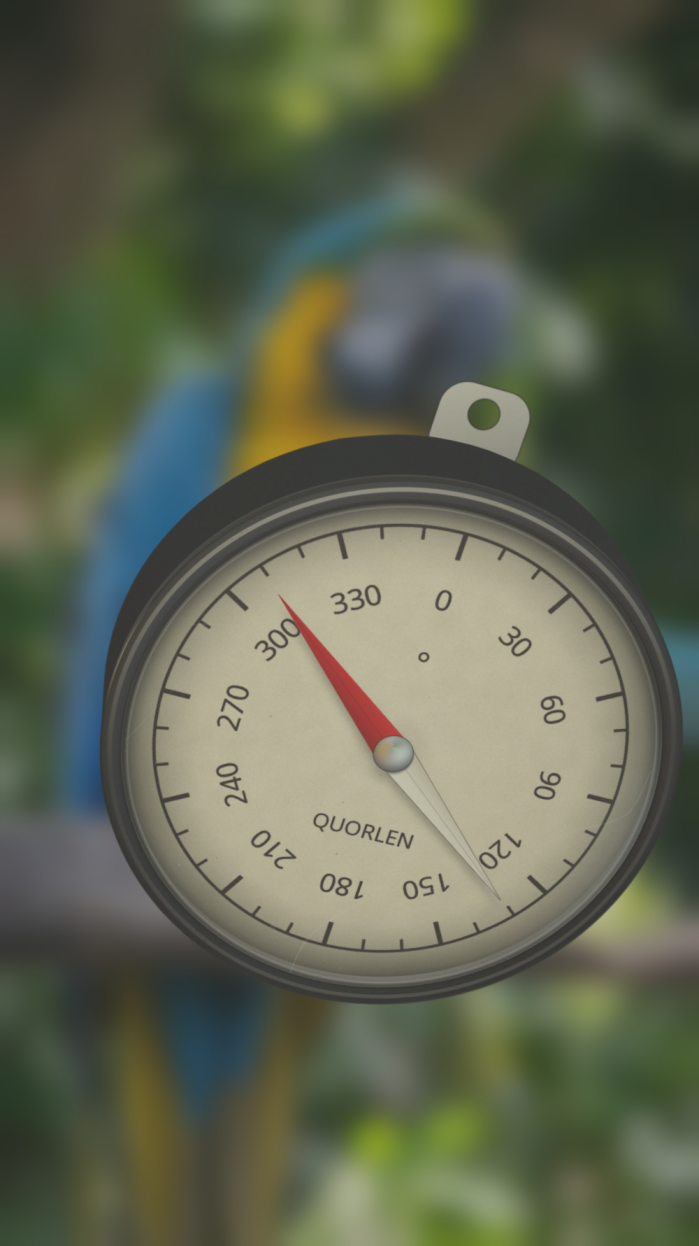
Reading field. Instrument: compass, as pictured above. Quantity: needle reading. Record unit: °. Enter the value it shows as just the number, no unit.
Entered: 310
